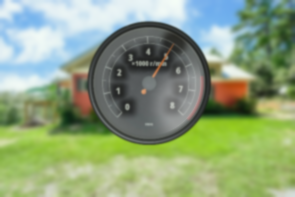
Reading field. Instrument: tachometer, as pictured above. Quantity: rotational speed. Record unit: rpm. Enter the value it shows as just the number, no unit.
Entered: 5000
